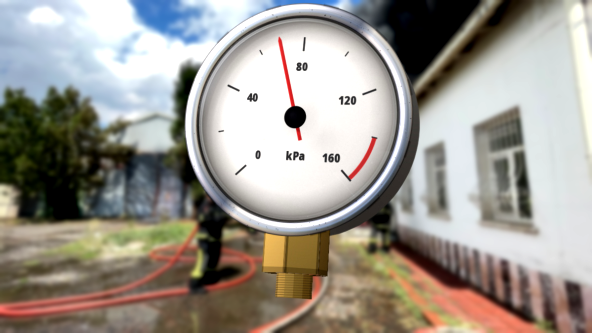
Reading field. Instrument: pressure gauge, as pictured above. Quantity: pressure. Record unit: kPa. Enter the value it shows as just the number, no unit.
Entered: 70
